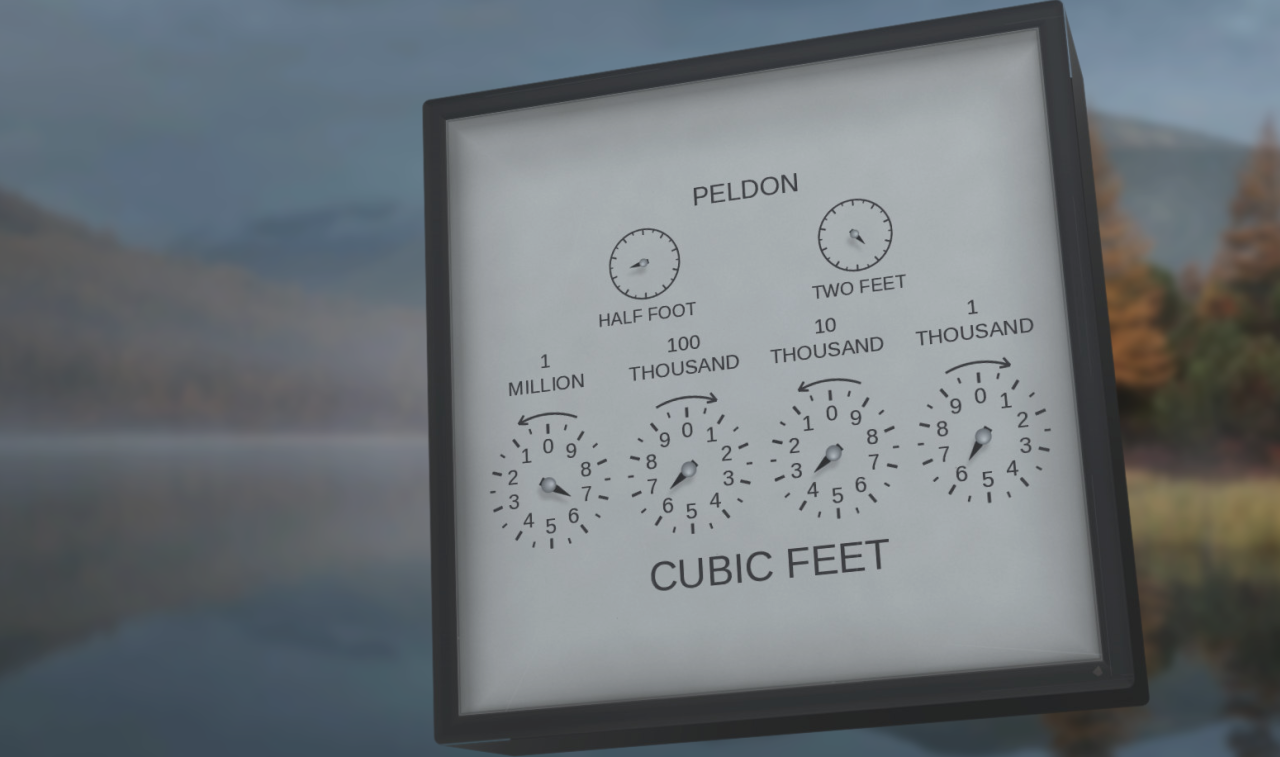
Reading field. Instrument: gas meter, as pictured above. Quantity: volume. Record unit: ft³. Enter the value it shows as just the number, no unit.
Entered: 663600
